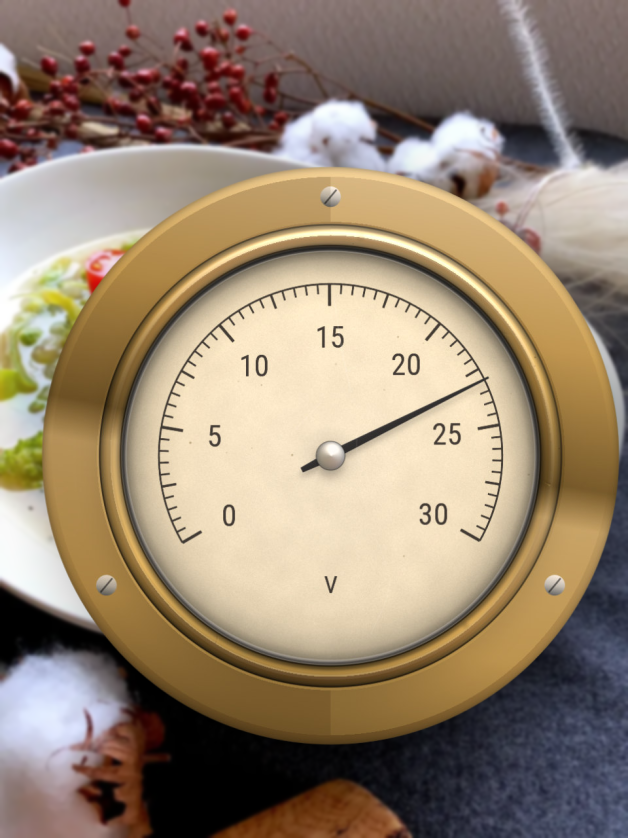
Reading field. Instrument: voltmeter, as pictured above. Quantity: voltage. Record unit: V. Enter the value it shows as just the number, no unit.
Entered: 23
